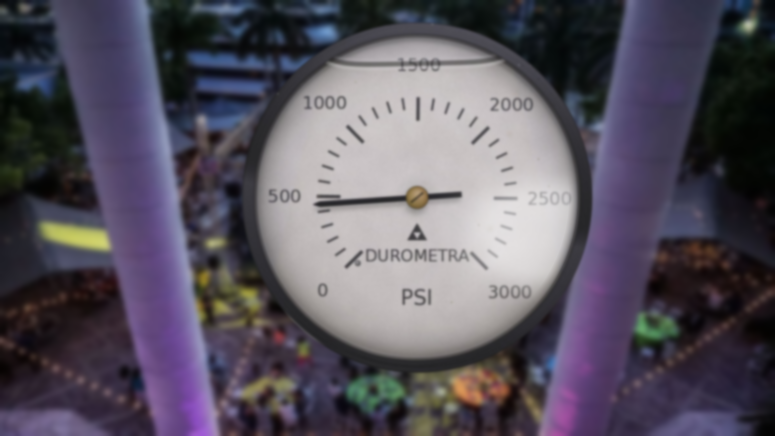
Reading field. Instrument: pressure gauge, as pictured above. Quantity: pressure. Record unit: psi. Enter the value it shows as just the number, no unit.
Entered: 450
